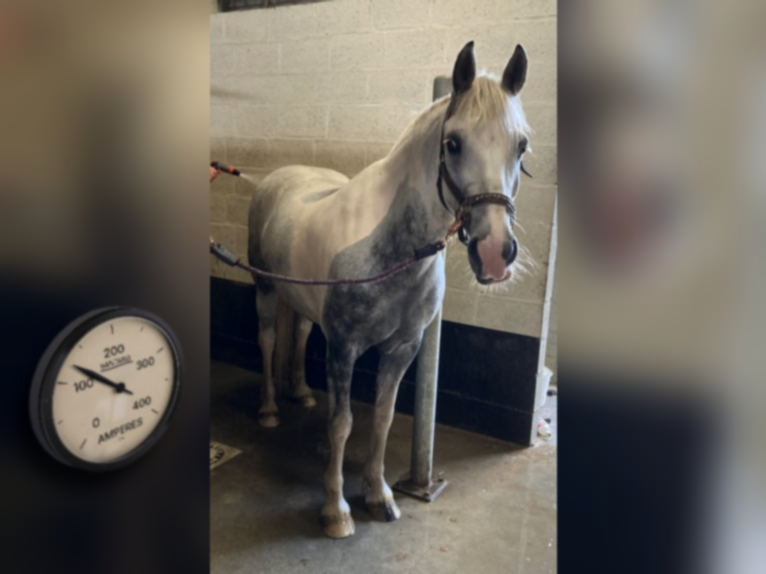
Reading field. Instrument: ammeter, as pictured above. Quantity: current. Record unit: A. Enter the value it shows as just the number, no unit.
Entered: 125
